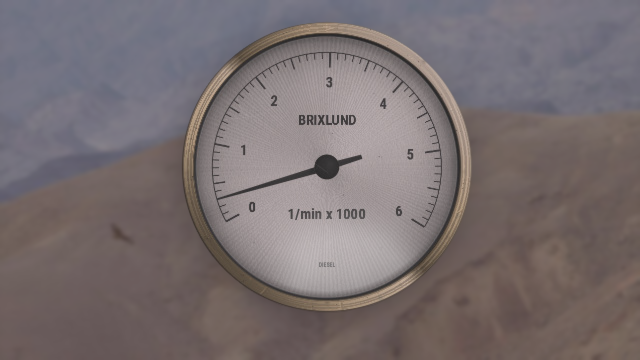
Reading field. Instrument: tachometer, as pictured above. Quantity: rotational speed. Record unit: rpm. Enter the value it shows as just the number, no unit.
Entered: 300
